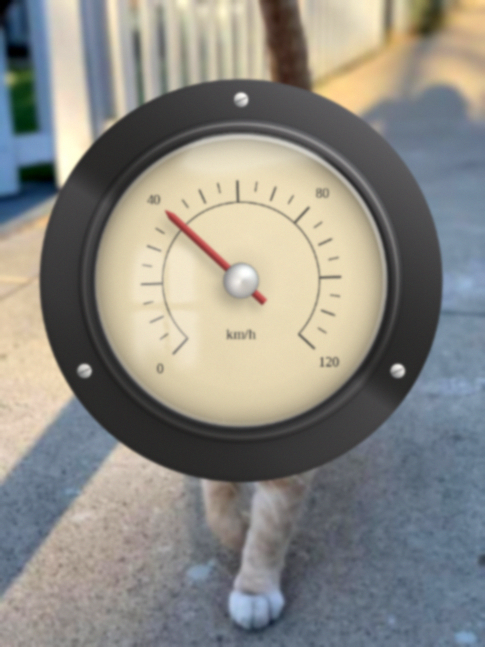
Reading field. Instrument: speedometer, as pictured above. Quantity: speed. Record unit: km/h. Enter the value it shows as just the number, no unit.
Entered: 40
